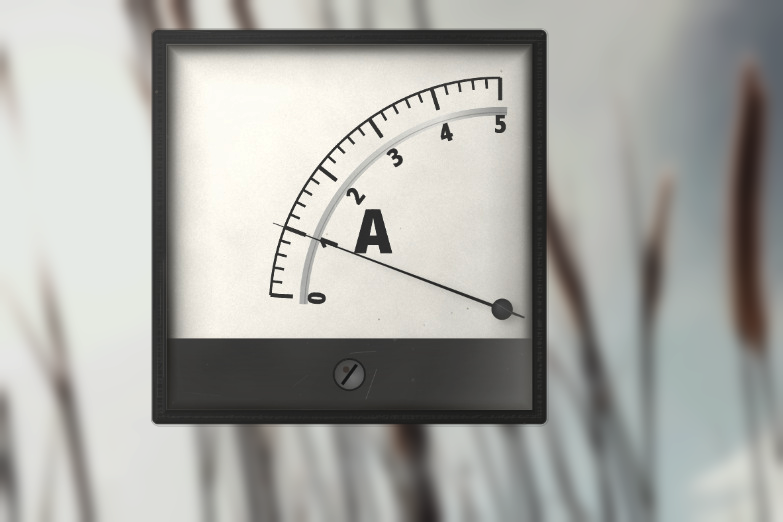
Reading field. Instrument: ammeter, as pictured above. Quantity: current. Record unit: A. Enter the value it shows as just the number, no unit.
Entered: 1
